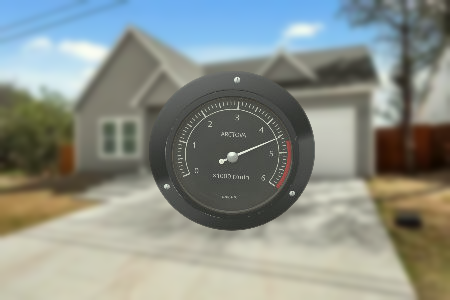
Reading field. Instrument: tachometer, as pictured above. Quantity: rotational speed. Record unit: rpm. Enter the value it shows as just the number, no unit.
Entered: 4500
